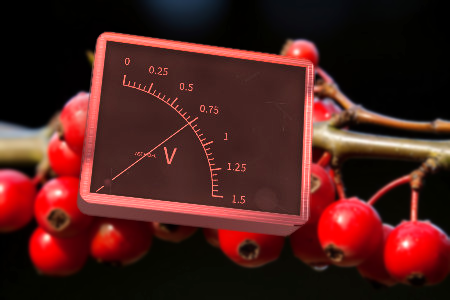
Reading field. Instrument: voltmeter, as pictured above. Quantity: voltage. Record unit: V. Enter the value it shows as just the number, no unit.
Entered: 0.75
